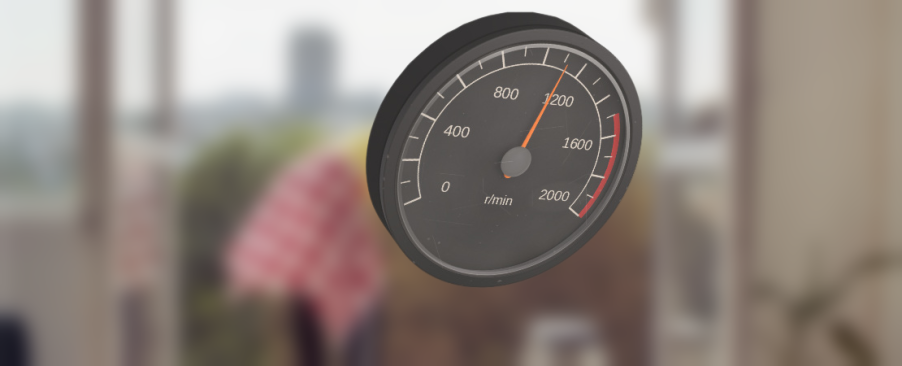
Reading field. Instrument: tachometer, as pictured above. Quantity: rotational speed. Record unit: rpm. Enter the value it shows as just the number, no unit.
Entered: 1100
